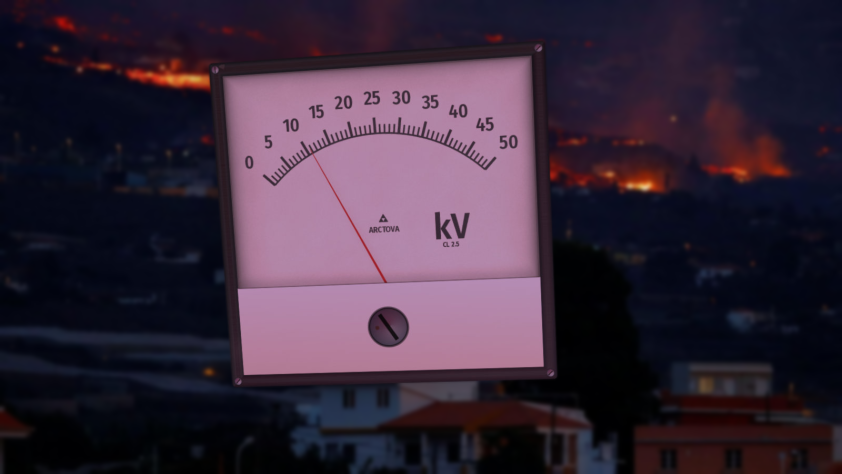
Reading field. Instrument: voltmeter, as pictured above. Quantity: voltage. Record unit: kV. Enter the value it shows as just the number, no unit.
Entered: 11
